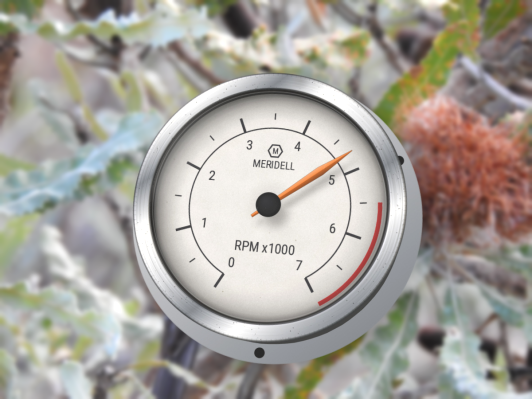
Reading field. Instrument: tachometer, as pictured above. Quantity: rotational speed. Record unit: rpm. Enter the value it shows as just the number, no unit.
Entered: 4750
